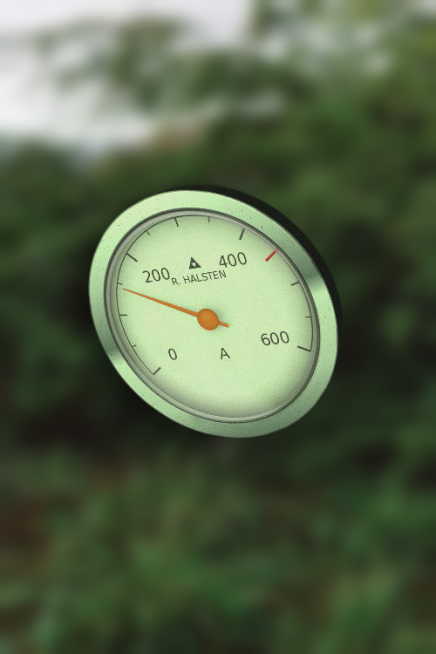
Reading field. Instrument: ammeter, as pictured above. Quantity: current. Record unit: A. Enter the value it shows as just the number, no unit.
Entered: 150
